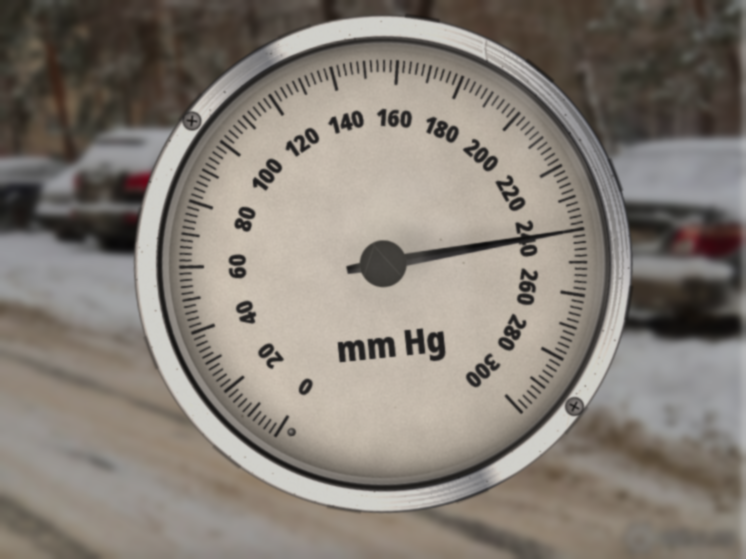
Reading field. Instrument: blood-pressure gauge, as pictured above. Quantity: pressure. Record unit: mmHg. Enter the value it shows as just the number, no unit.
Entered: 240
